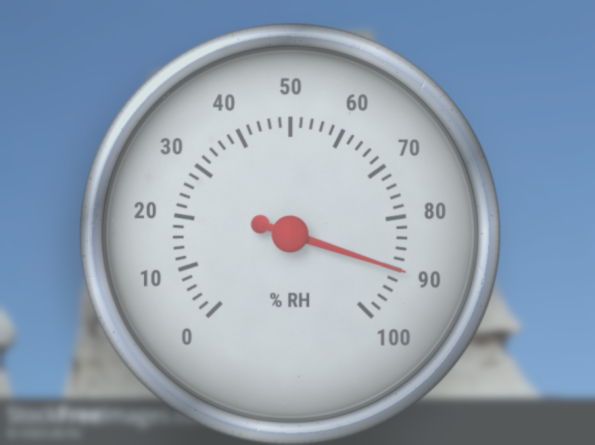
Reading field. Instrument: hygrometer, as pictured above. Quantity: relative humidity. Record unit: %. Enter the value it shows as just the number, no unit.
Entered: 90
